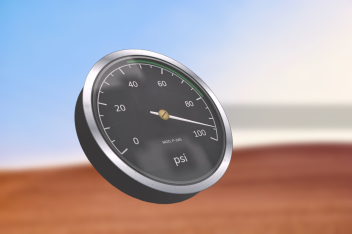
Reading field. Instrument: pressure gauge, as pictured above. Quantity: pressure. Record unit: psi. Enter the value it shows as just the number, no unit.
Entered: 95
